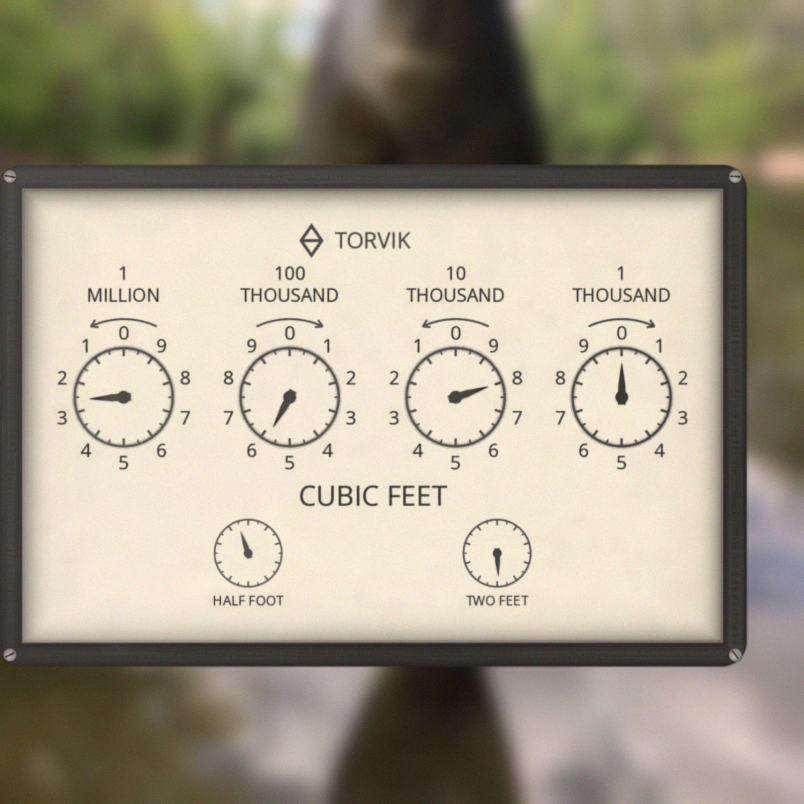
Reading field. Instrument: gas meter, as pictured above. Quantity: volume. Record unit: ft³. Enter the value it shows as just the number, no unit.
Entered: 258000
